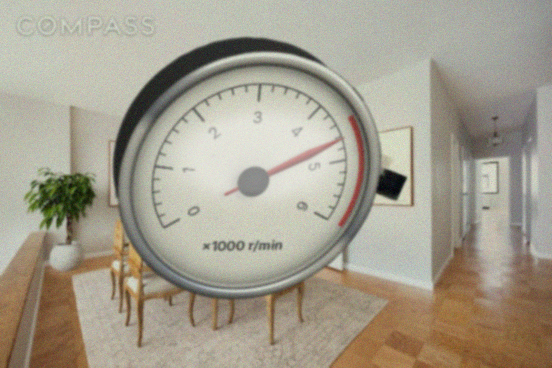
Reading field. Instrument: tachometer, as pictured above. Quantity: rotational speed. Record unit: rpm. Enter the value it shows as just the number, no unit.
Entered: 4600
